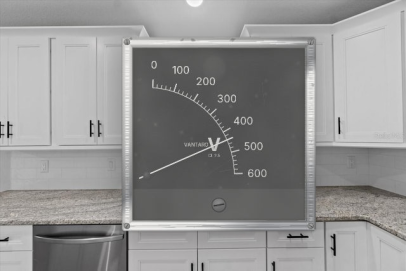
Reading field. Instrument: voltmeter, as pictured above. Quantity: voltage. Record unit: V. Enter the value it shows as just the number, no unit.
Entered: 440
